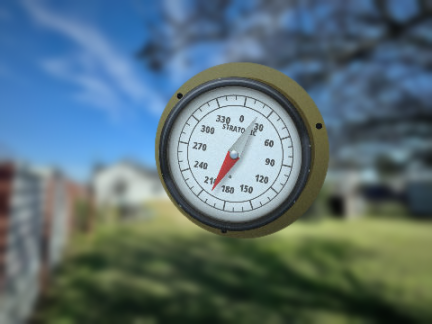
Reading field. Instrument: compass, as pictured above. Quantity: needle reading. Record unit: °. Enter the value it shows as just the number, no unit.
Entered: 200
